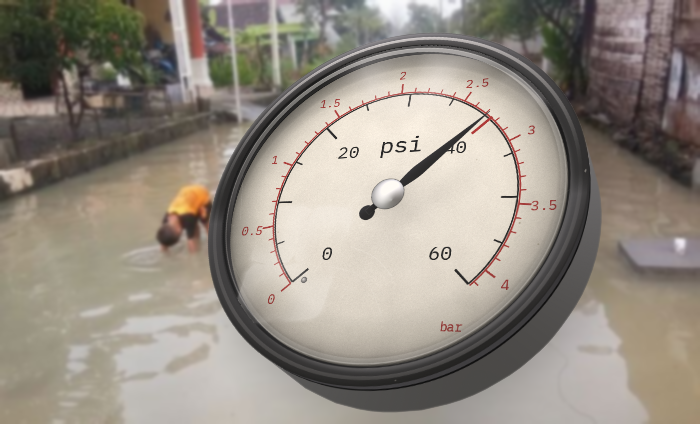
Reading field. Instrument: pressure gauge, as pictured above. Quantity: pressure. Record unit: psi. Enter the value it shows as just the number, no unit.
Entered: 40
